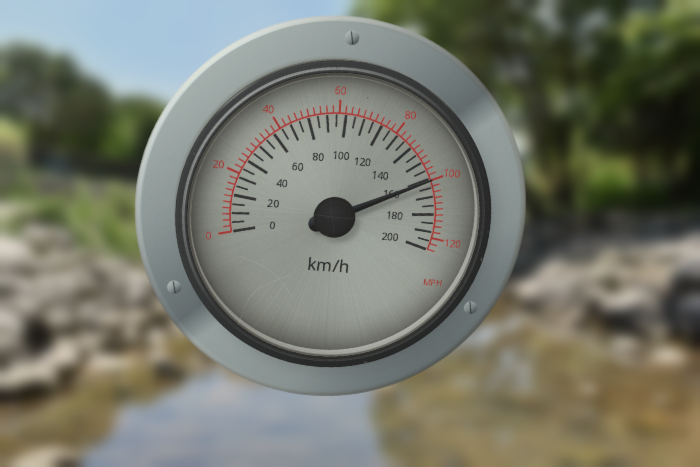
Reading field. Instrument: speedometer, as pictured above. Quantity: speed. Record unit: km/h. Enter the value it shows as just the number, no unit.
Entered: 160
